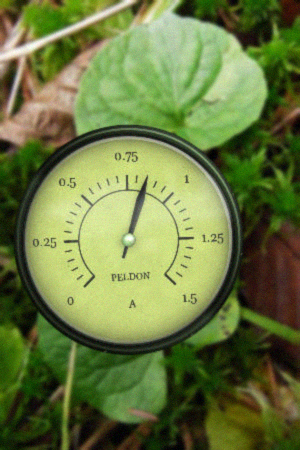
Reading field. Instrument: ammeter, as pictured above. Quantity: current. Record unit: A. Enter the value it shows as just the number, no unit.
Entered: 0.85
